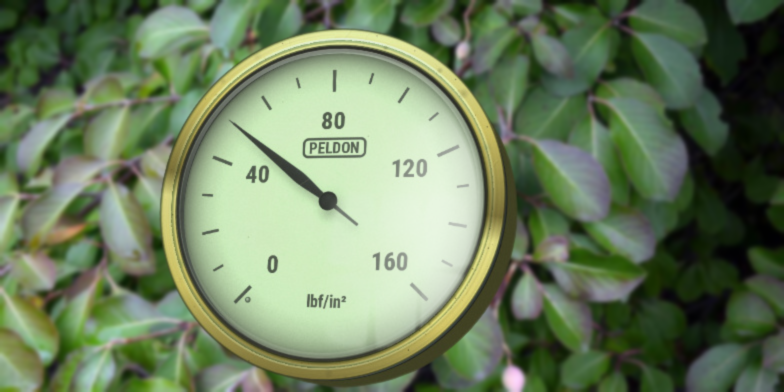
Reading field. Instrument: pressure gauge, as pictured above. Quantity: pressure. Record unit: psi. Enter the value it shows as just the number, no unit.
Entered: 50
